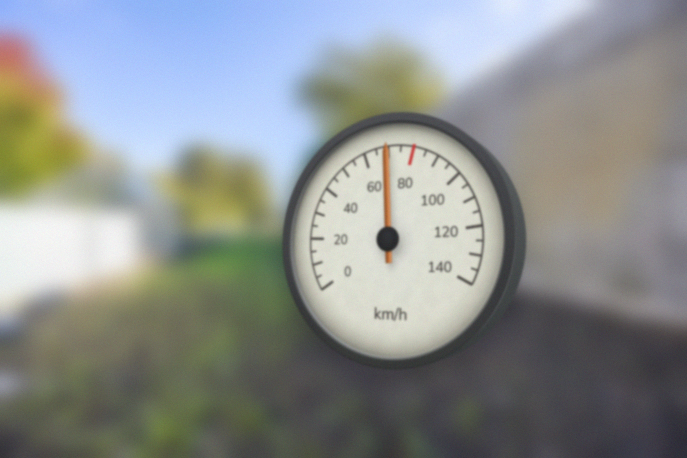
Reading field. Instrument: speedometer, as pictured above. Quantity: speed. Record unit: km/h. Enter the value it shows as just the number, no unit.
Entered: 70
